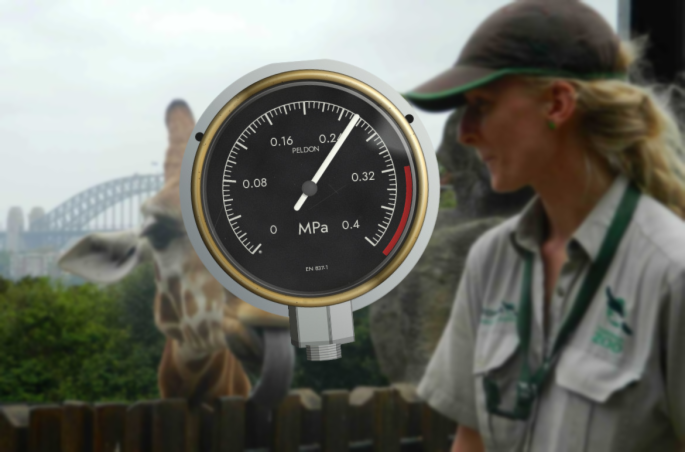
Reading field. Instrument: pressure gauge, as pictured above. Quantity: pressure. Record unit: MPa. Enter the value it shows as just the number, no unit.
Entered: 0.255
